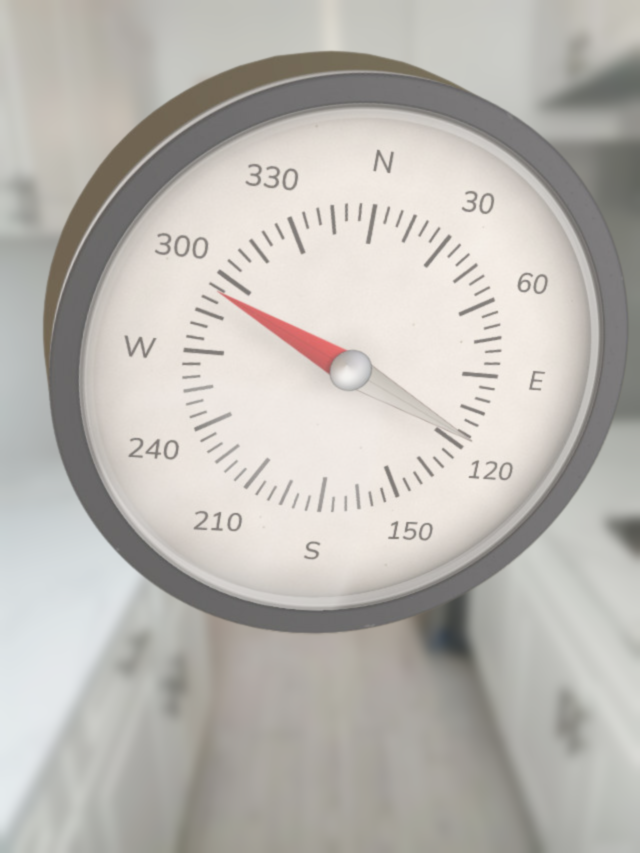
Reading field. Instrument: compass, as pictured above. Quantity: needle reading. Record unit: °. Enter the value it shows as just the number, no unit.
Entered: 295
